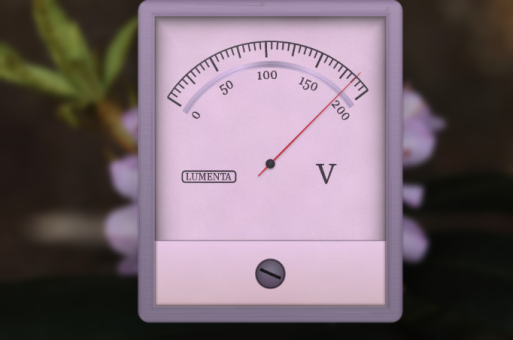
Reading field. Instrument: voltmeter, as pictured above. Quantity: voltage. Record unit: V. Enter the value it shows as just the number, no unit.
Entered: 185
